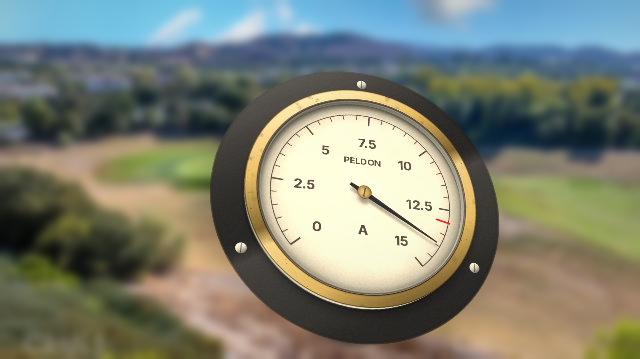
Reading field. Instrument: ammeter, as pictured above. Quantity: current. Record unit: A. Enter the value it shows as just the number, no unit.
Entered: 14
